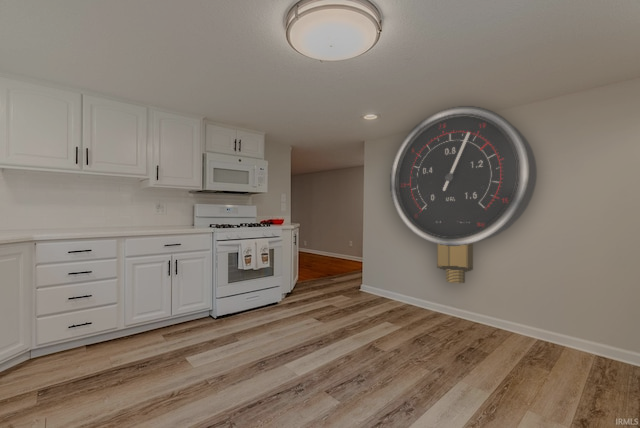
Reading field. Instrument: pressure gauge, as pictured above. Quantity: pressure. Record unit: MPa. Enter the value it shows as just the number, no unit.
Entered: 0.95
